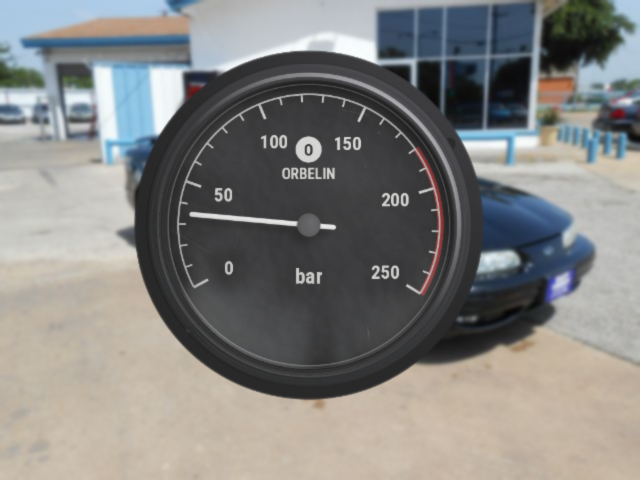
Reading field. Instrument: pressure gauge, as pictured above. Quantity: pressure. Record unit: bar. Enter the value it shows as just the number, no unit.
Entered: 35
